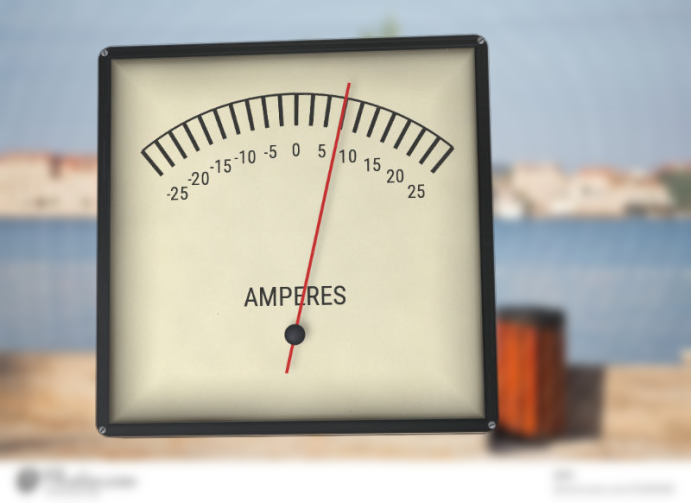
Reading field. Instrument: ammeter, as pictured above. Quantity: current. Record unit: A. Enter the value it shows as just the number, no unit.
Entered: 7.5
